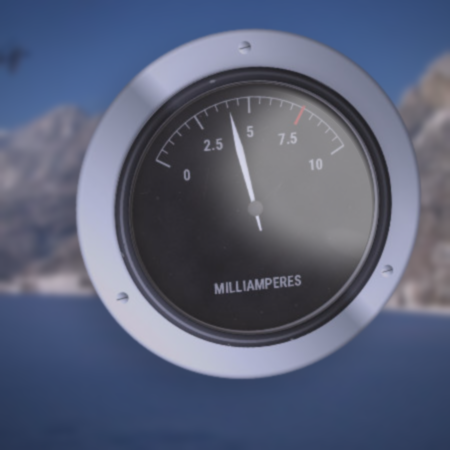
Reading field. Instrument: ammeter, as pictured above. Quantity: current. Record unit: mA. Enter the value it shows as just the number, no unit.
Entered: 4
